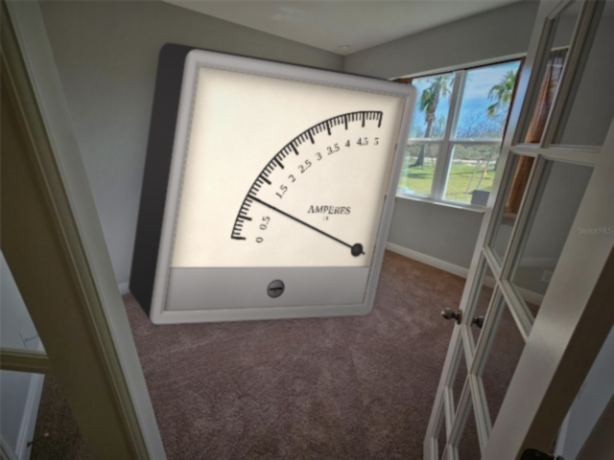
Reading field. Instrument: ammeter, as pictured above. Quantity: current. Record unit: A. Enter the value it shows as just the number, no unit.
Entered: 1
